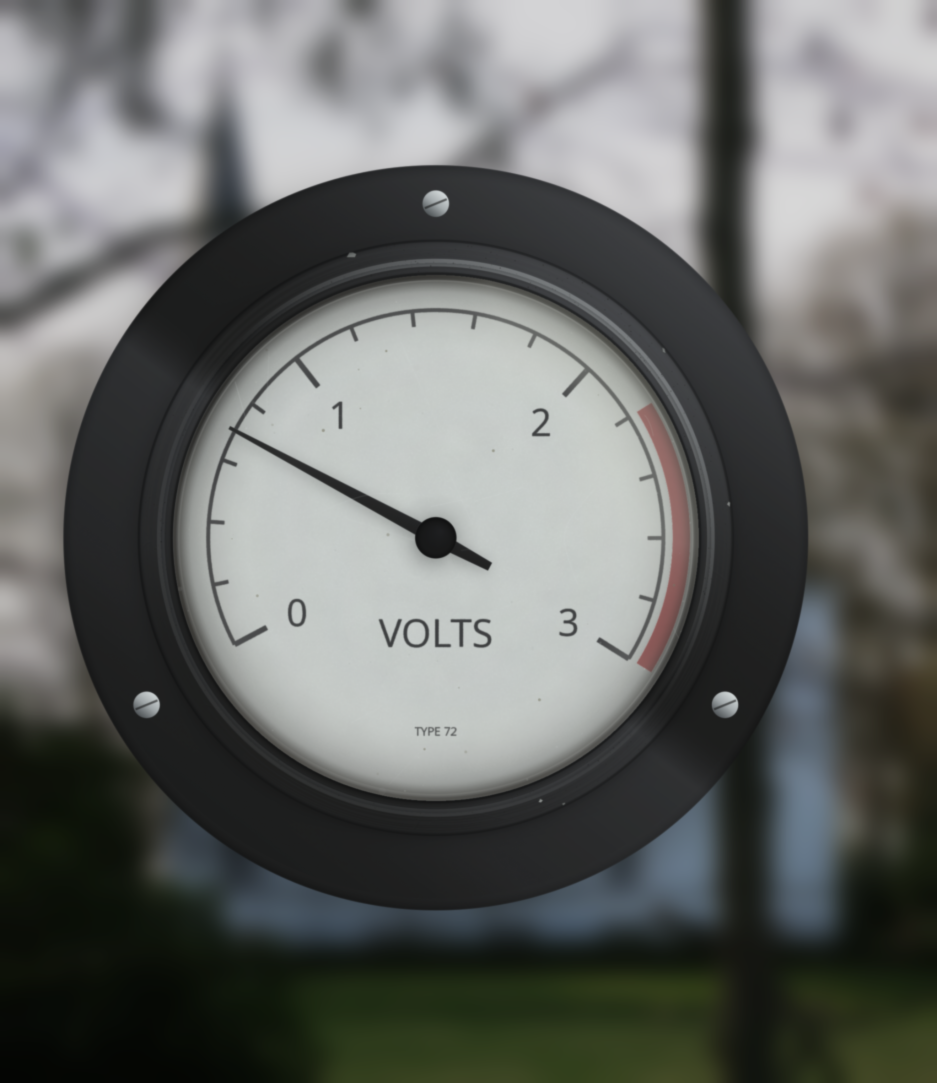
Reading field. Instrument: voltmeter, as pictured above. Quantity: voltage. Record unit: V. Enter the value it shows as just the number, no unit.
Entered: 0.7
